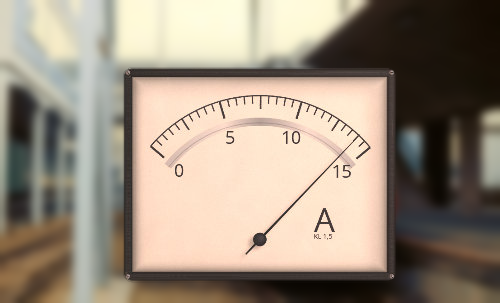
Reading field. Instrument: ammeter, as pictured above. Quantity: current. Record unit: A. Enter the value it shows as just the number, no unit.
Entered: 14
